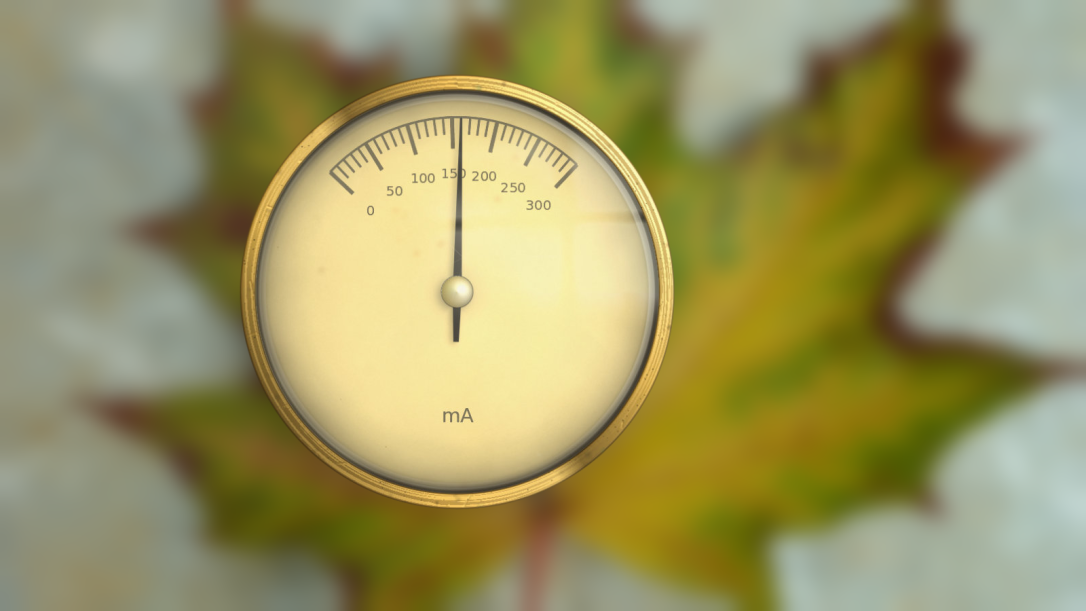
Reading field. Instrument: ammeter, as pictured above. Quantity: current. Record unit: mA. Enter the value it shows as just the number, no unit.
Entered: 160
